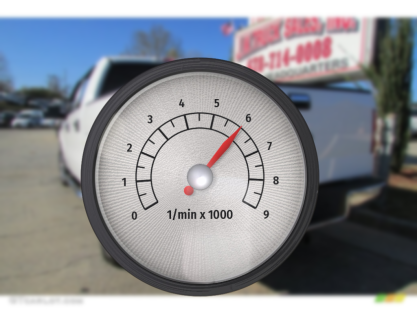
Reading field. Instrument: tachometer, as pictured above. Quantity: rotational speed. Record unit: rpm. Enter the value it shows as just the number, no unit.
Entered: 6000
